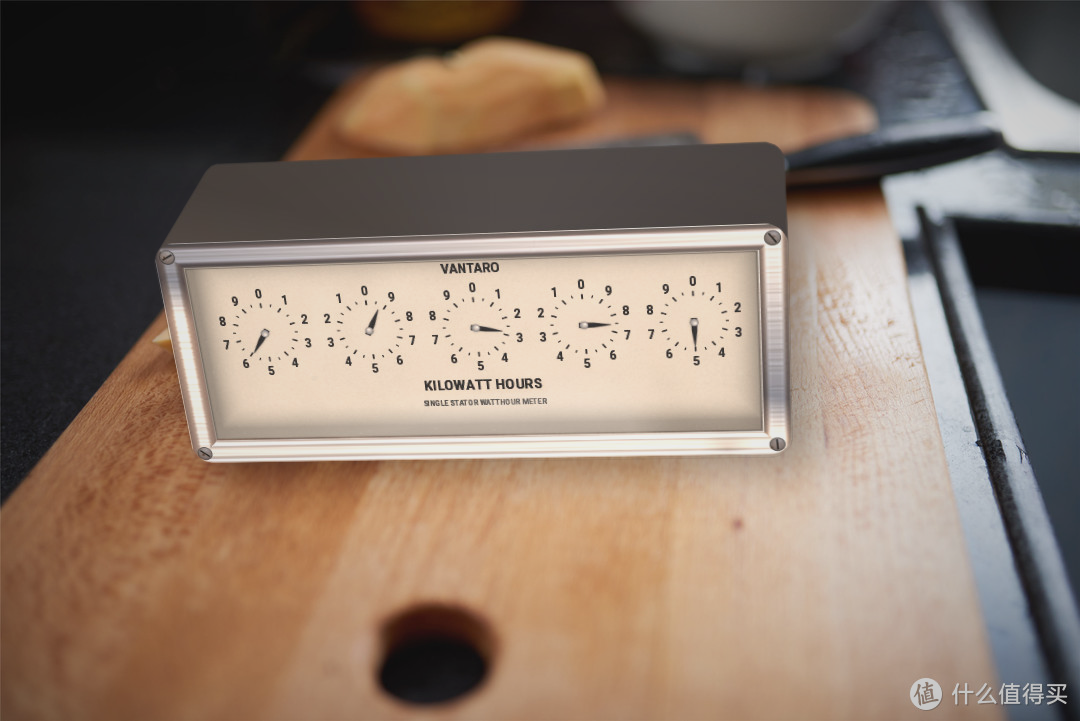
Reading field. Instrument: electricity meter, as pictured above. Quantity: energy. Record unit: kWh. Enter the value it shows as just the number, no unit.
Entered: 59275
